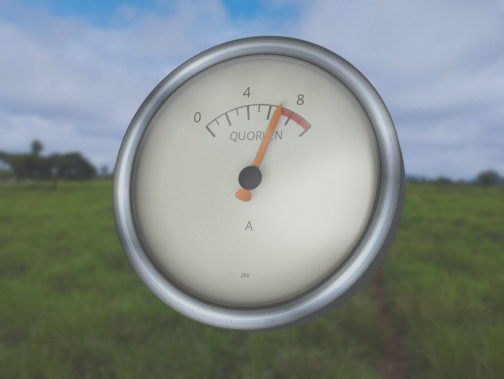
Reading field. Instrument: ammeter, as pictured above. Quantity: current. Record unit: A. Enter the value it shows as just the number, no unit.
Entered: 7
